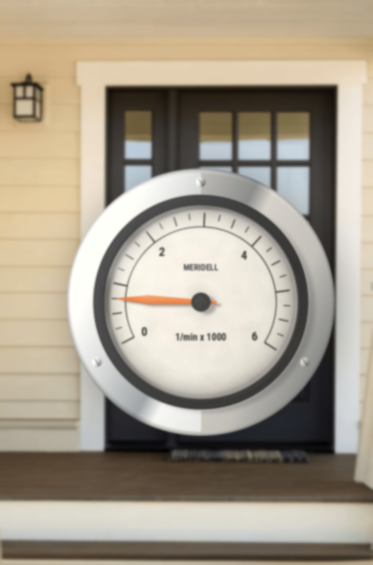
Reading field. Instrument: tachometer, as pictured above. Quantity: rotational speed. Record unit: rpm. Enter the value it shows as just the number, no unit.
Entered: 750
